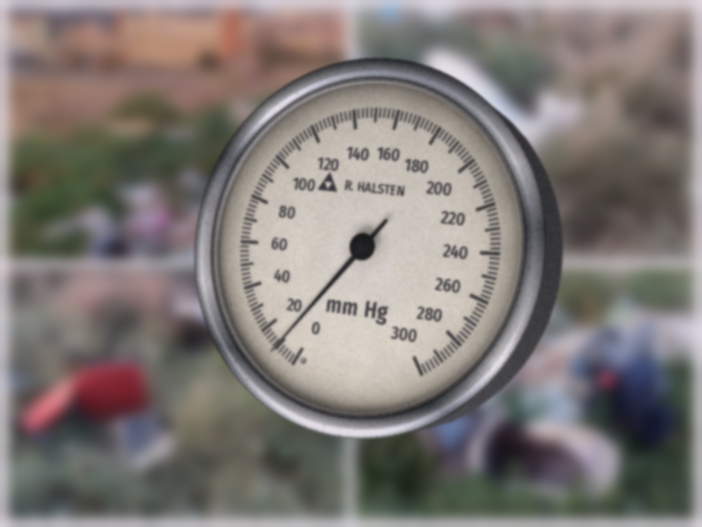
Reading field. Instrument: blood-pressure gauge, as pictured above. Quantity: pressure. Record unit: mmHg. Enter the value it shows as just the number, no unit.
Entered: 10
